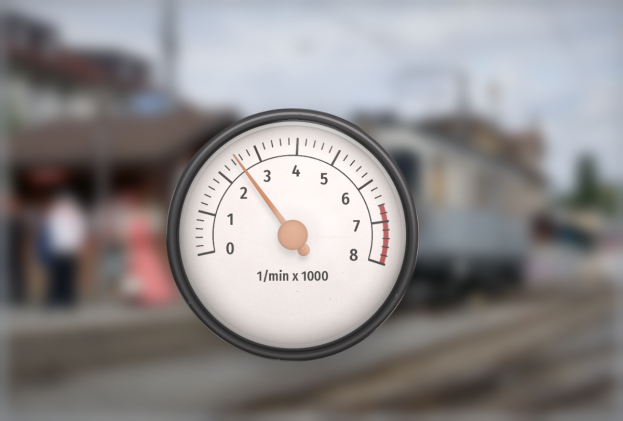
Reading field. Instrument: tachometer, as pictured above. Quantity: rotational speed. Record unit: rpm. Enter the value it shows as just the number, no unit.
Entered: 2500
